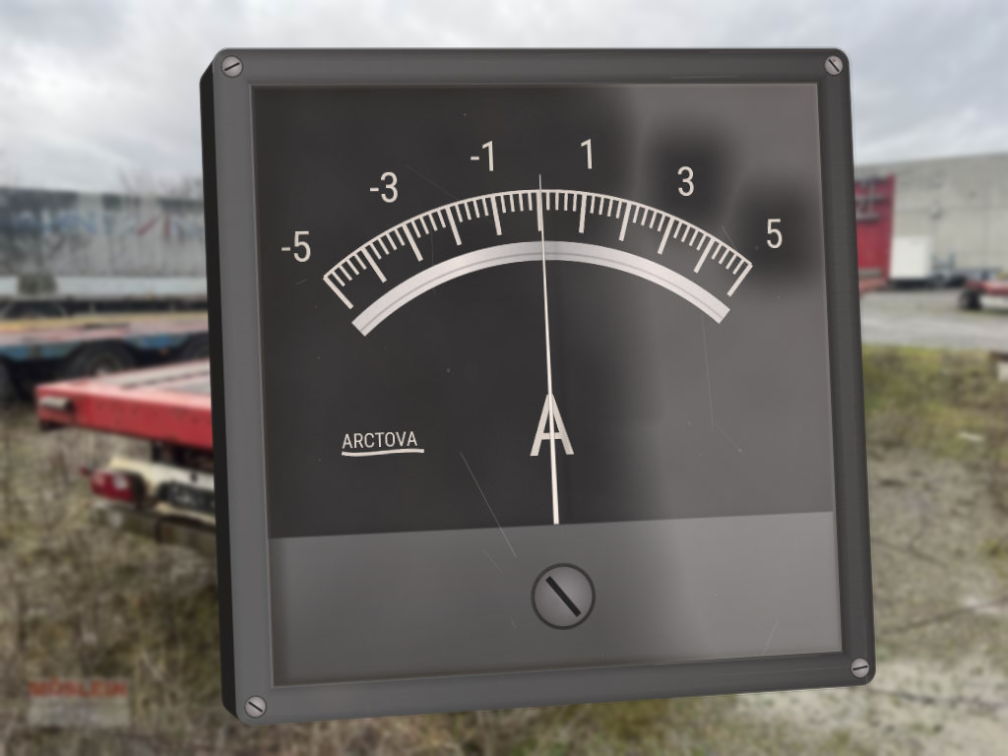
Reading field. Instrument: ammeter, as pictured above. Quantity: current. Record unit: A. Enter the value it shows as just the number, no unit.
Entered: 0
